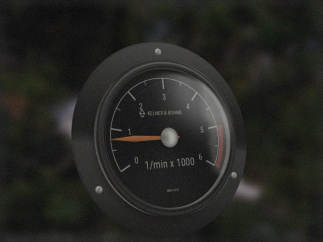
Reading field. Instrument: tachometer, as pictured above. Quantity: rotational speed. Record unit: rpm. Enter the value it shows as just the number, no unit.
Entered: 750
